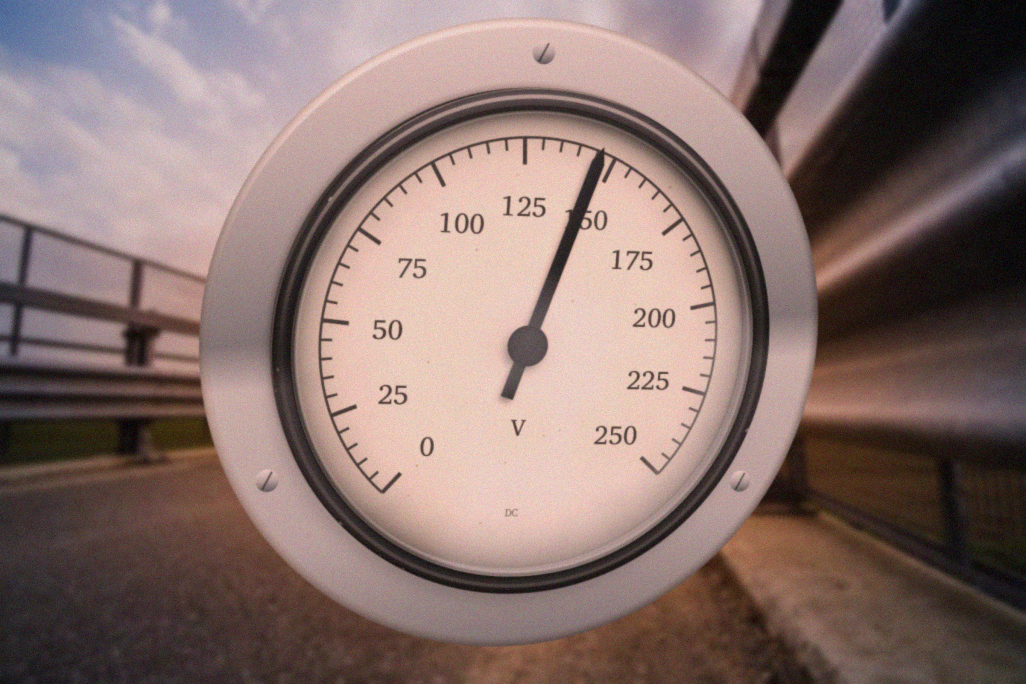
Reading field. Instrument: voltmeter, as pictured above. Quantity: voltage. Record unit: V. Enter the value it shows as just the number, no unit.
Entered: 145
